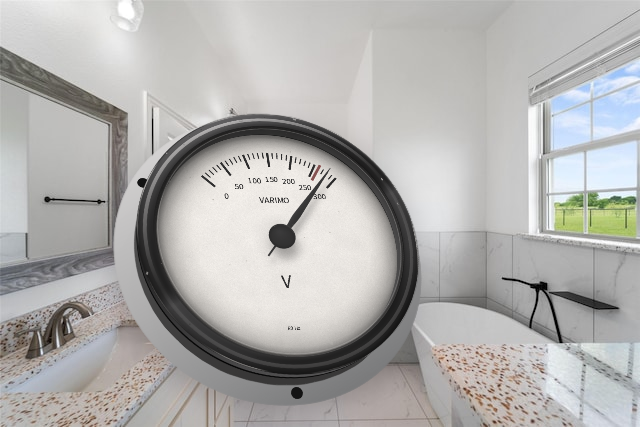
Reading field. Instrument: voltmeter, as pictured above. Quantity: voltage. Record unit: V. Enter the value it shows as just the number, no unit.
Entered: 280
